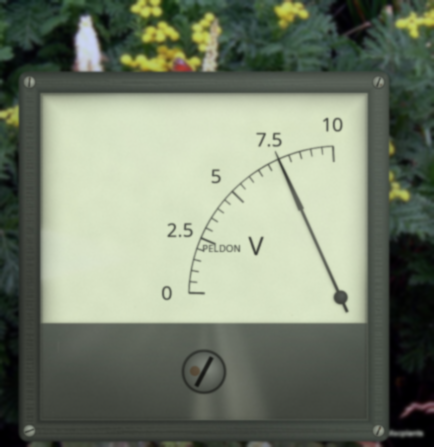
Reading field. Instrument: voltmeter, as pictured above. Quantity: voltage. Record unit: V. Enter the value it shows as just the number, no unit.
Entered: 7.5
